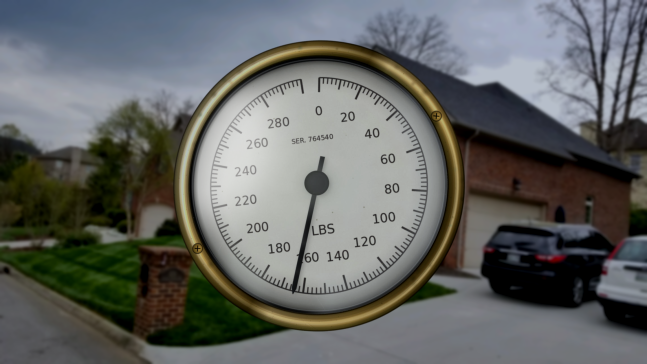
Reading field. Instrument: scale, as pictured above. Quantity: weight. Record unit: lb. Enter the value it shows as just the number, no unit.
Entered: 164
